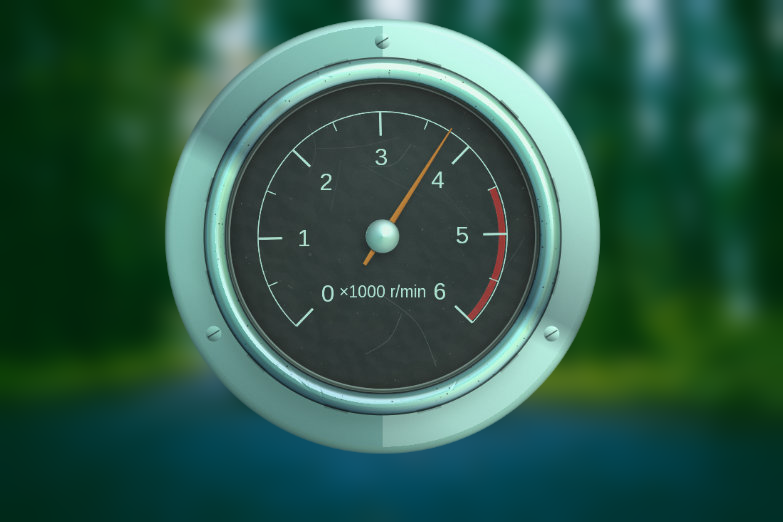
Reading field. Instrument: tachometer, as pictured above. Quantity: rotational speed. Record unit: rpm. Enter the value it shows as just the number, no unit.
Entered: 3750
